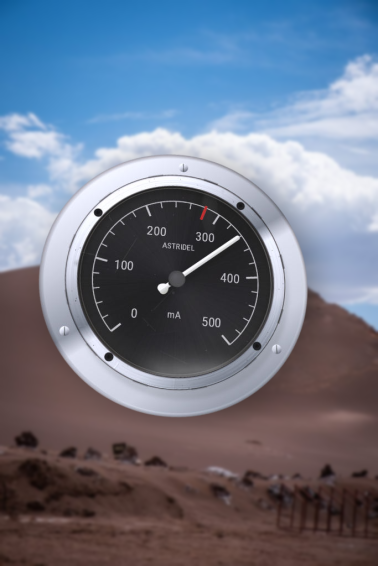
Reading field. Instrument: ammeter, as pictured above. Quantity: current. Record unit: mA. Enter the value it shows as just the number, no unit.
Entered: 340
